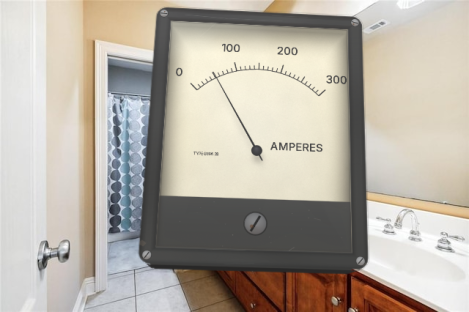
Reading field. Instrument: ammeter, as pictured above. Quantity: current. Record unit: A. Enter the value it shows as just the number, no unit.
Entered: 50
